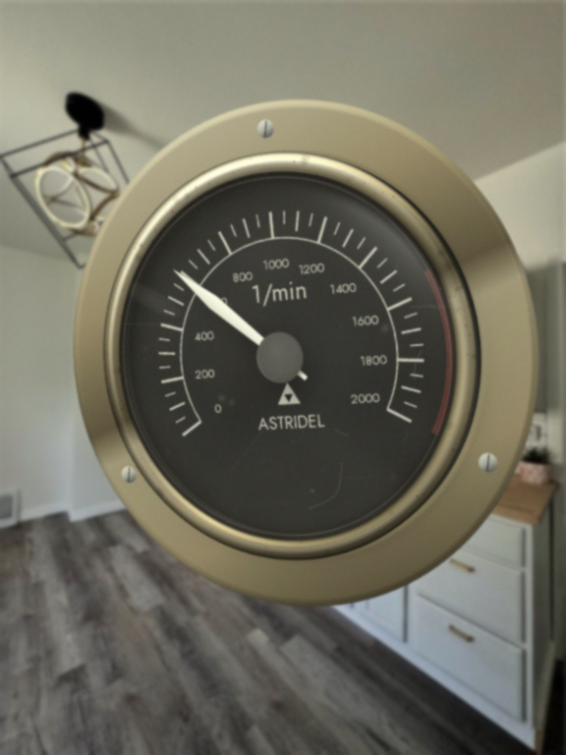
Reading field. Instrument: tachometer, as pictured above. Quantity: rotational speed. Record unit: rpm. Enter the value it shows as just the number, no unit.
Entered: 600
